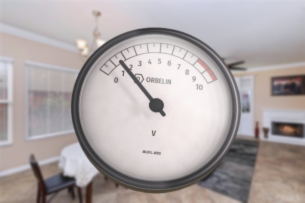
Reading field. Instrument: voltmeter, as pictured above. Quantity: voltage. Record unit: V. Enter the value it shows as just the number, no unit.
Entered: 1.5
